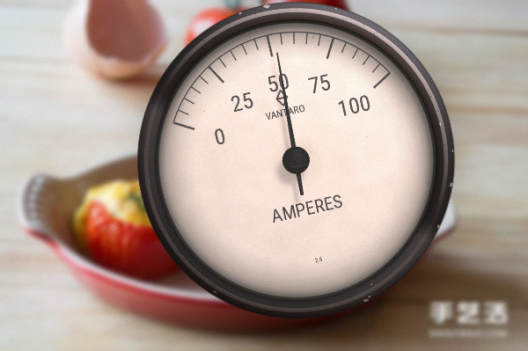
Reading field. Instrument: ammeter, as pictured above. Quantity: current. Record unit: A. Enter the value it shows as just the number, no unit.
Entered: 52.5
